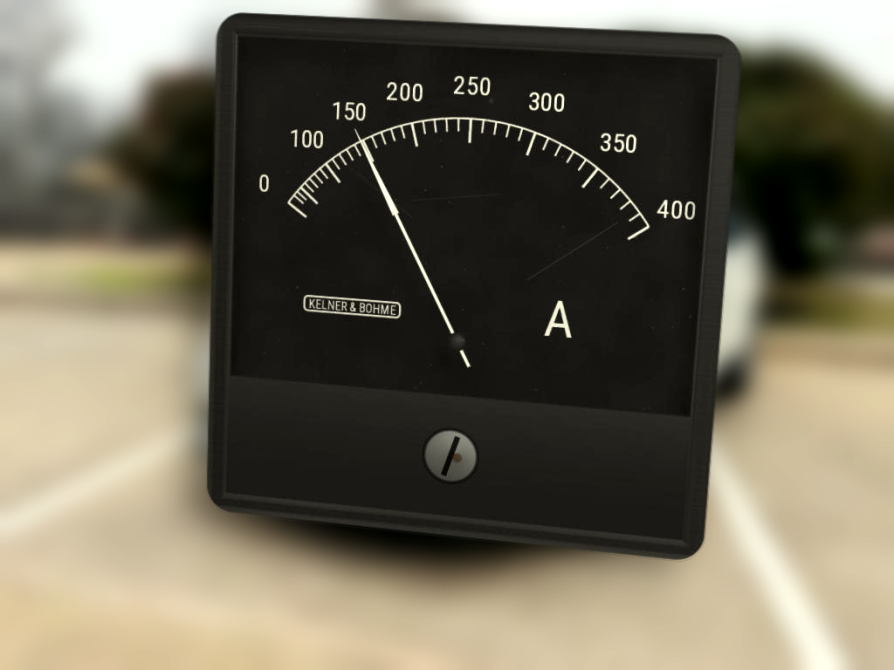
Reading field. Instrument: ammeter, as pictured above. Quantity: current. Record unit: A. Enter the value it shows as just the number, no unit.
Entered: 150
